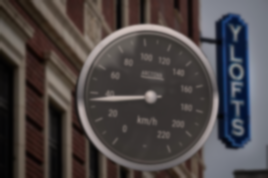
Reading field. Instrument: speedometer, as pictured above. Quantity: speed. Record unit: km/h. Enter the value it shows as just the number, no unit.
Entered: 35
